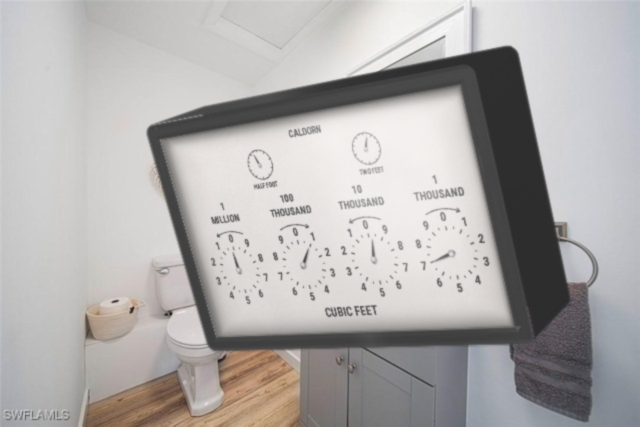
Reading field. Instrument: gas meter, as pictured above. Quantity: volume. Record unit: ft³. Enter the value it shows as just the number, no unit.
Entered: 9700
